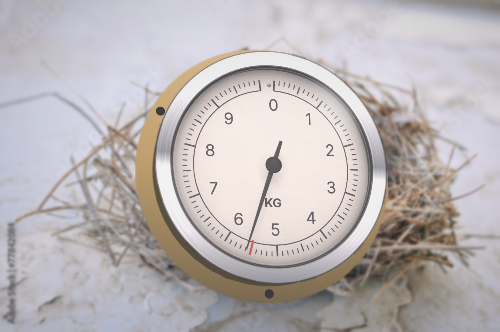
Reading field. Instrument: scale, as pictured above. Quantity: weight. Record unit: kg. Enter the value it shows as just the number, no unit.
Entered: 5.6
